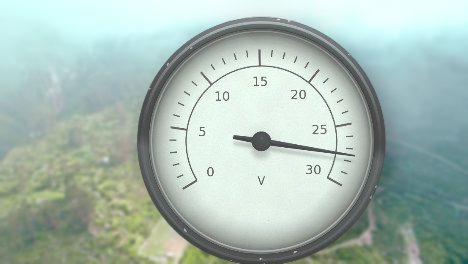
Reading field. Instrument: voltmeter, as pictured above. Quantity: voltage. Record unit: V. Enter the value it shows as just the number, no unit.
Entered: 27.5
